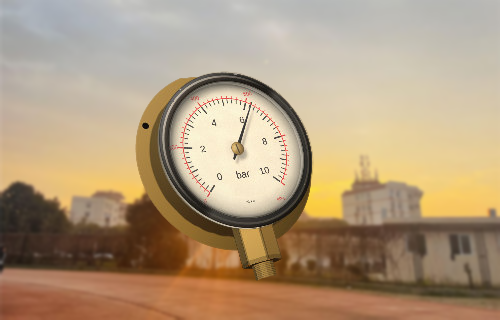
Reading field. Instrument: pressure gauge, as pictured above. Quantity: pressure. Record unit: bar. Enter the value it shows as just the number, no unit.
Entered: 6.2
